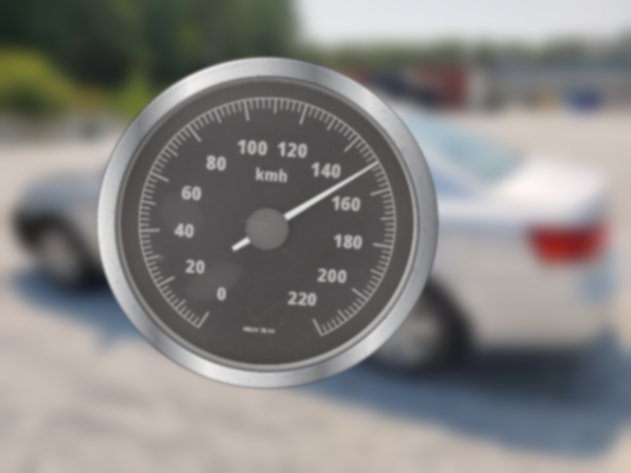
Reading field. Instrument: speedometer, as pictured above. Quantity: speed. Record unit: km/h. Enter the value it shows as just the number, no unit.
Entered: 150
